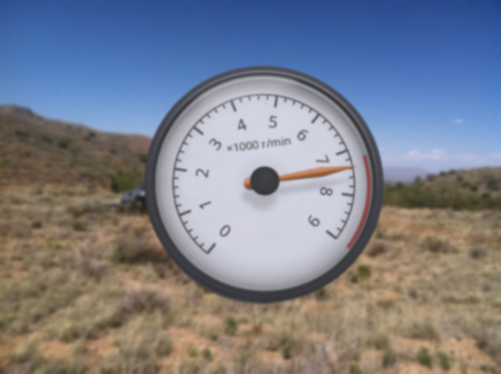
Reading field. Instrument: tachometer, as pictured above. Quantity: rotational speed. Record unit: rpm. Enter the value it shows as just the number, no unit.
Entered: 7400
